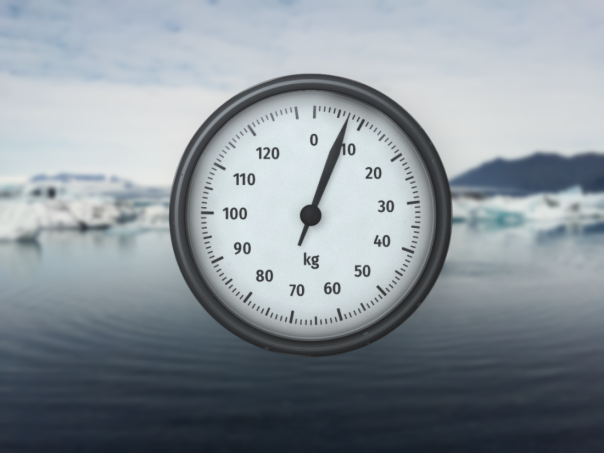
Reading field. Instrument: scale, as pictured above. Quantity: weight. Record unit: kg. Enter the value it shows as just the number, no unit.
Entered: 7
